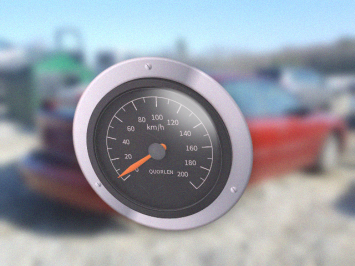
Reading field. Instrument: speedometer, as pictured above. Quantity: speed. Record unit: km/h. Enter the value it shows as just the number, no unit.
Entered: 5
